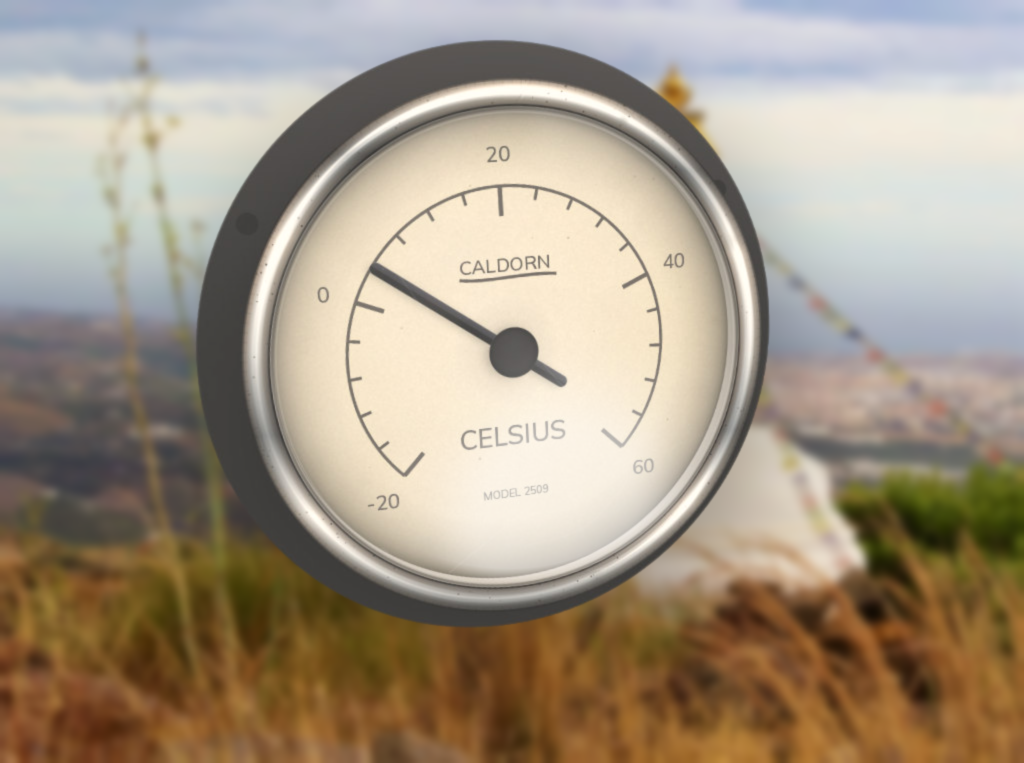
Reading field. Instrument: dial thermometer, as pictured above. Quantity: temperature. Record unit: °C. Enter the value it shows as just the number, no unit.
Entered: 4
